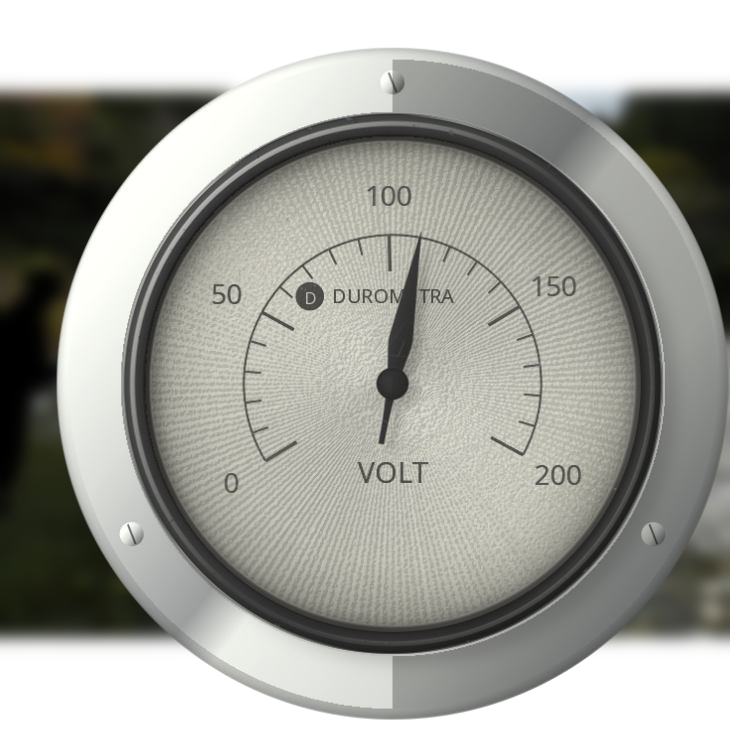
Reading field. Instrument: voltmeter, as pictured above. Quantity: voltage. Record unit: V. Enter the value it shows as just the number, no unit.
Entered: 110
